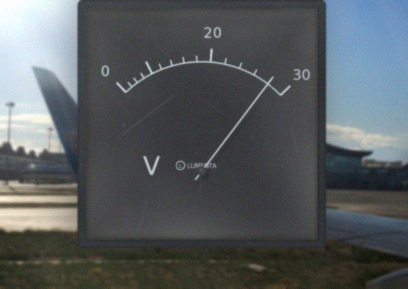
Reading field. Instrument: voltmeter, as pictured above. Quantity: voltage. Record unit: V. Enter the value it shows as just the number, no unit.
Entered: 28
